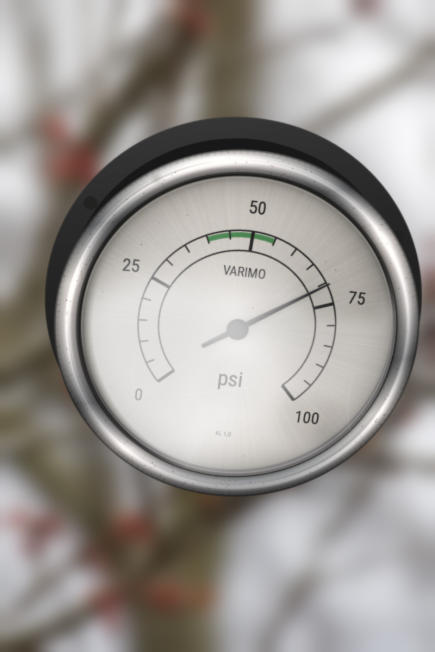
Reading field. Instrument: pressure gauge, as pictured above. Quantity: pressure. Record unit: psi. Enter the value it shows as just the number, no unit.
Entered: 70
